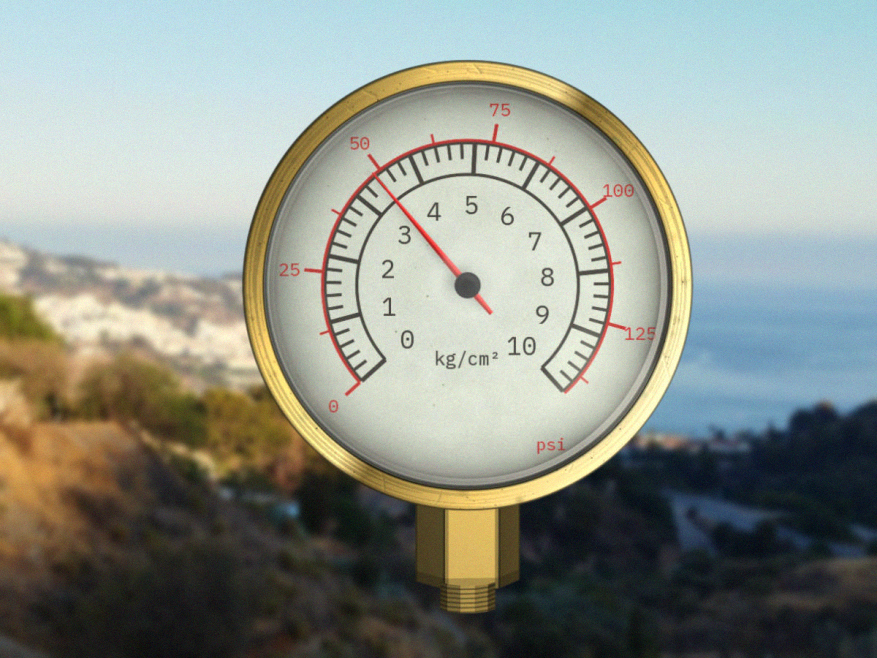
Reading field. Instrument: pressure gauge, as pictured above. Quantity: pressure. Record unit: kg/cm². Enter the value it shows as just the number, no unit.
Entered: 3.4
